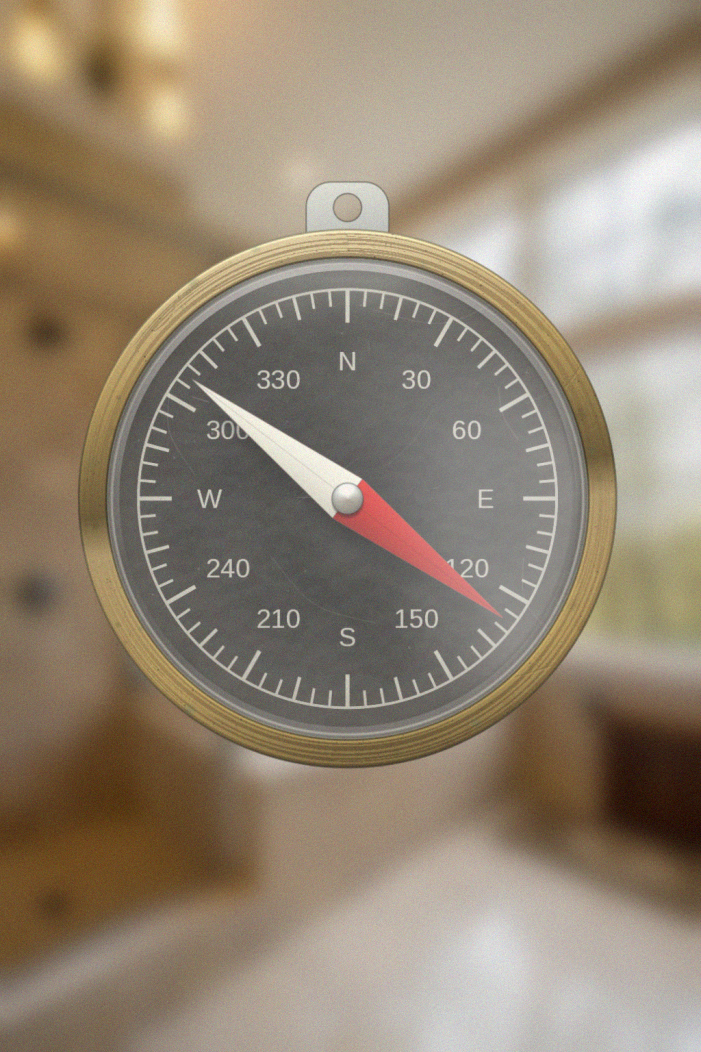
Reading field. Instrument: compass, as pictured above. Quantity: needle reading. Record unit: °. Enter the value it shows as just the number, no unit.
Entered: 127.5
